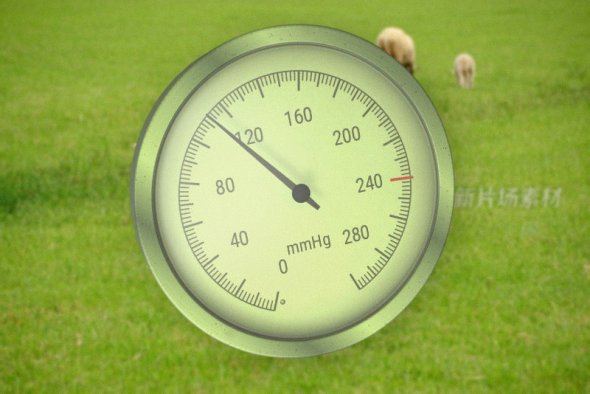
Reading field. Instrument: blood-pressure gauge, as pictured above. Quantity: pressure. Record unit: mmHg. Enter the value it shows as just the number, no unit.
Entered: 112
